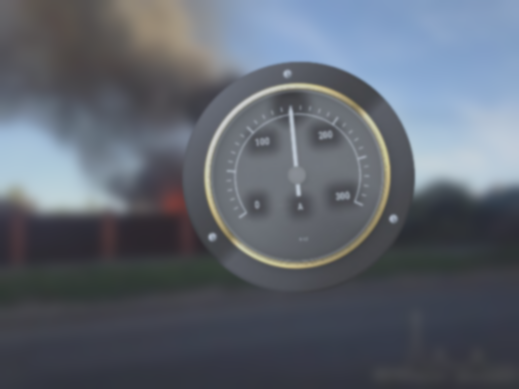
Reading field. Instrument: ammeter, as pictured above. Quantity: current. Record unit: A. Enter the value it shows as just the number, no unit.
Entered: 150
